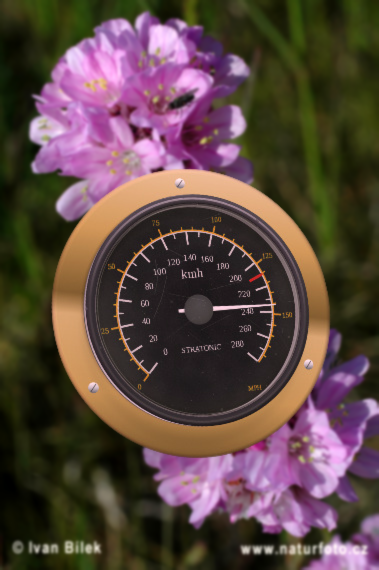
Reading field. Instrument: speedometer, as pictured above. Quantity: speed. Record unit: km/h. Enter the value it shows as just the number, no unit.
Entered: 235
